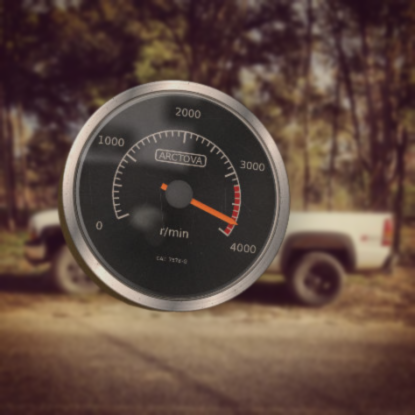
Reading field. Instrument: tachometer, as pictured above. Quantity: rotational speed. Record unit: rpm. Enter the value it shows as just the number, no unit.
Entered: 3800
